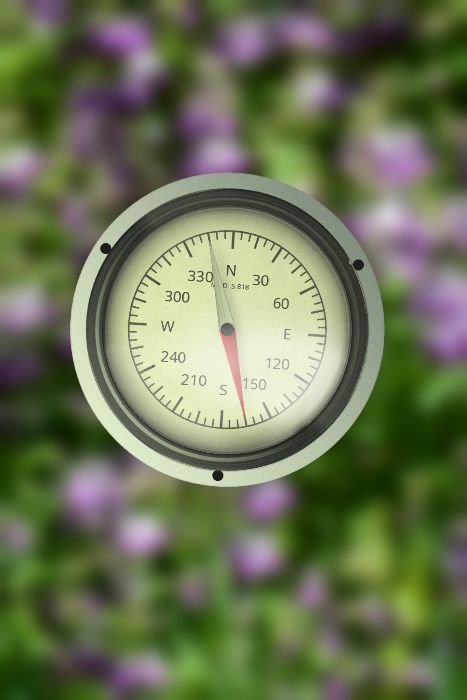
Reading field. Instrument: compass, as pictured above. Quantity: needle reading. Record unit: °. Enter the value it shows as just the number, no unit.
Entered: 165
